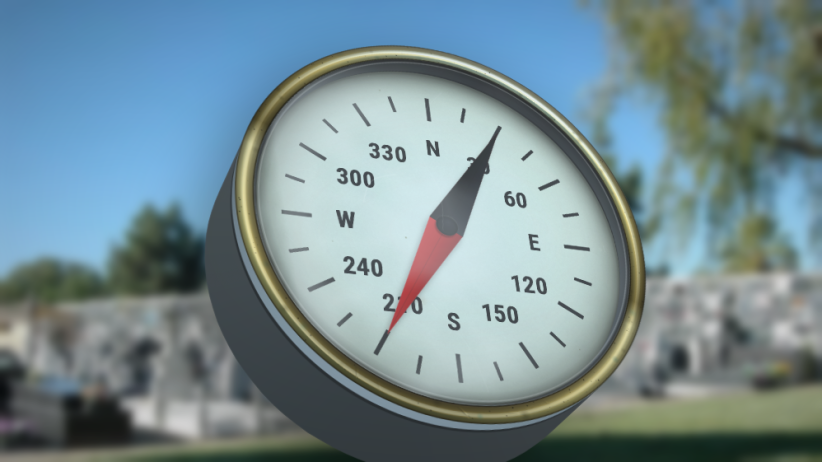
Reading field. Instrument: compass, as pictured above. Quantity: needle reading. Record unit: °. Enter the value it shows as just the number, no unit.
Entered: 210
